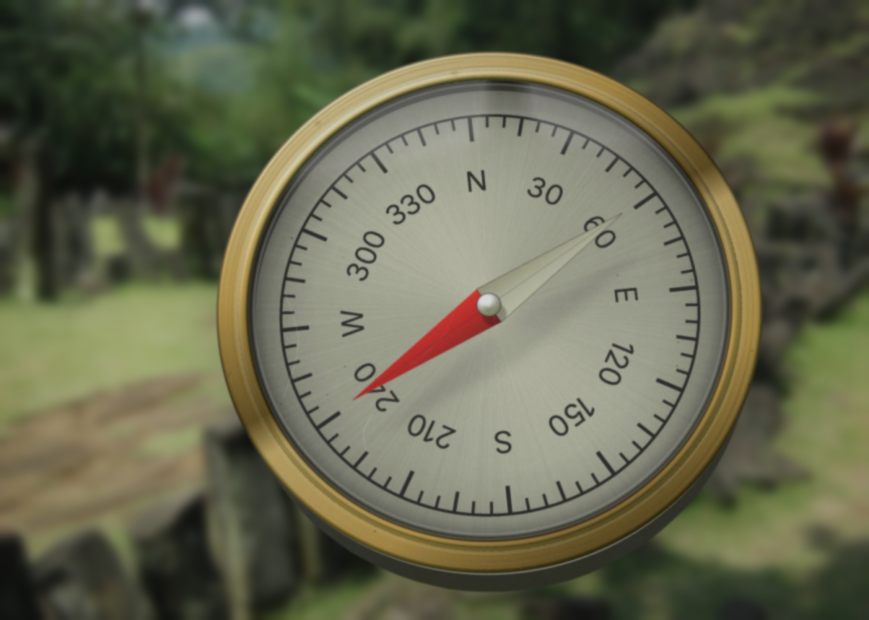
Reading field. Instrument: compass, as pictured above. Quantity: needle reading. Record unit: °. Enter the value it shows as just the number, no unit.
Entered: 240
